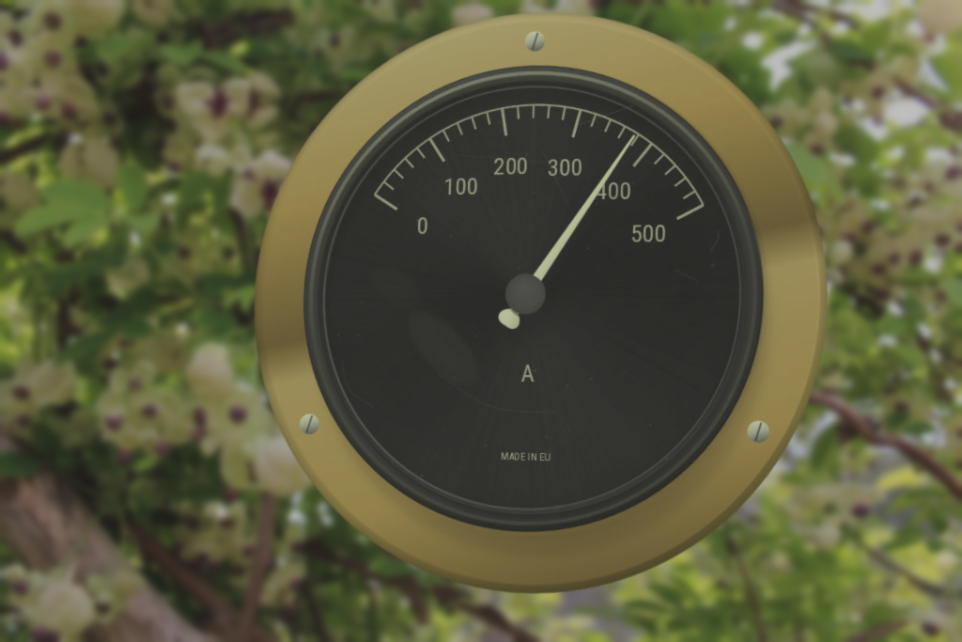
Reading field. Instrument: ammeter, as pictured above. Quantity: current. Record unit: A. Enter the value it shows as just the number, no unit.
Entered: 380
